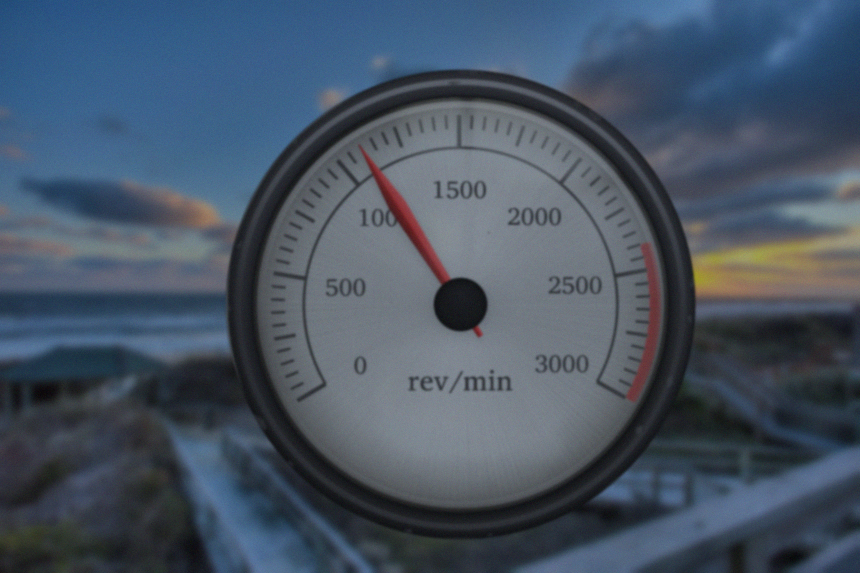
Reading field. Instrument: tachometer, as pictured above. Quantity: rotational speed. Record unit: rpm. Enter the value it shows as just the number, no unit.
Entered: 1100
